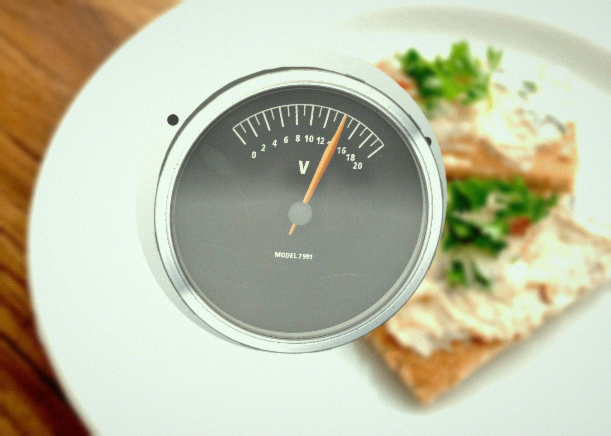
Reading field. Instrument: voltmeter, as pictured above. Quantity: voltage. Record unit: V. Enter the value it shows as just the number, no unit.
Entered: 14
